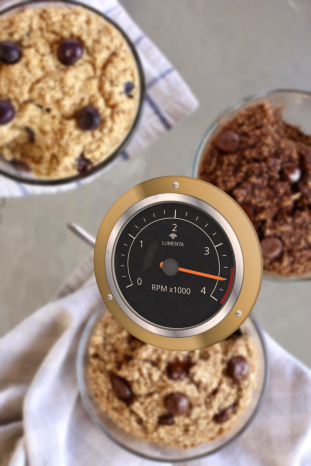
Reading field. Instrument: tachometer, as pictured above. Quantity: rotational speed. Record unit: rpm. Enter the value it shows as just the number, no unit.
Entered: 3600
